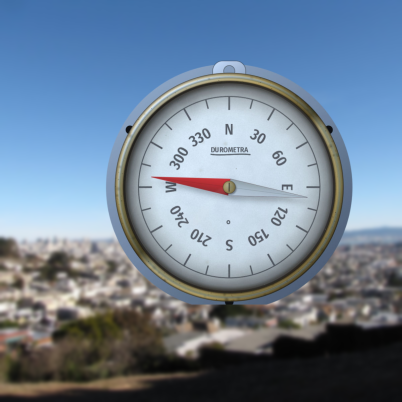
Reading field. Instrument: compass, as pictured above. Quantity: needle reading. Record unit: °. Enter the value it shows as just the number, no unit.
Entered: 277.5
